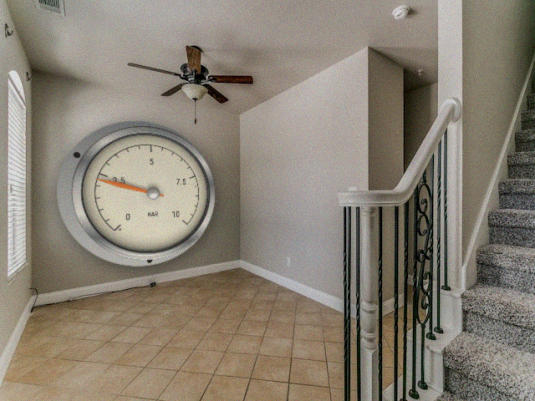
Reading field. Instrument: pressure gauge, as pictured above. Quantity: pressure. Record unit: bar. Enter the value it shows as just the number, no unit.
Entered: 2.25
